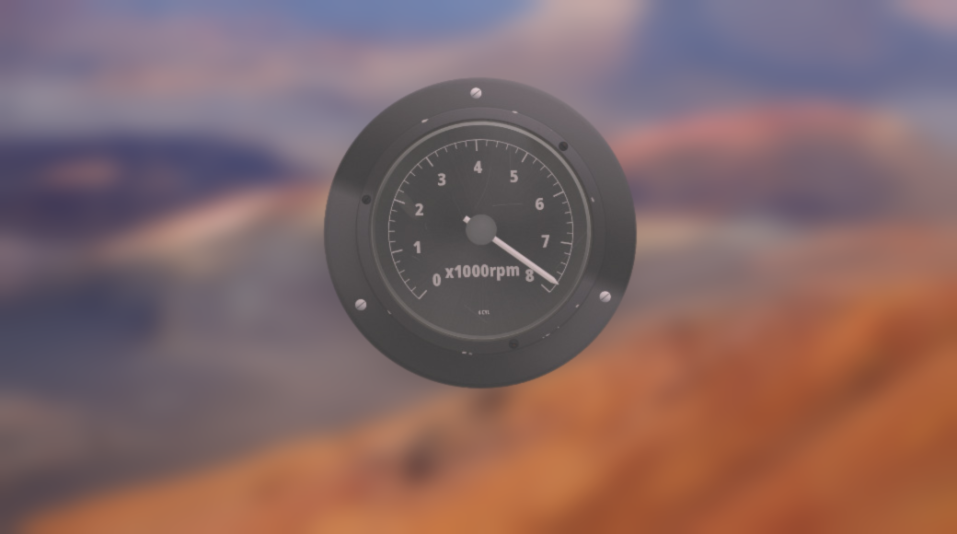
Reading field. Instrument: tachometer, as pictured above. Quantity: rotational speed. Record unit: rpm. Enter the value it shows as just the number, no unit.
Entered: 7800
